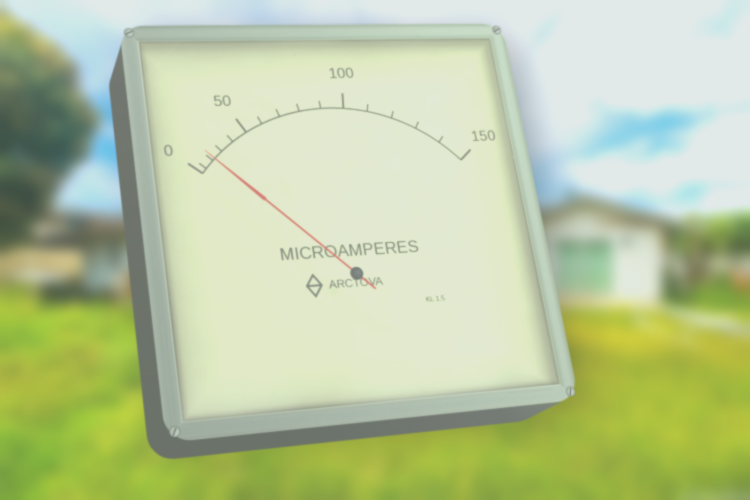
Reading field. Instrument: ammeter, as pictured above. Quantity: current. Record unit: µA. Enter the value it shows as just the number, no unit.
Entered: 20
